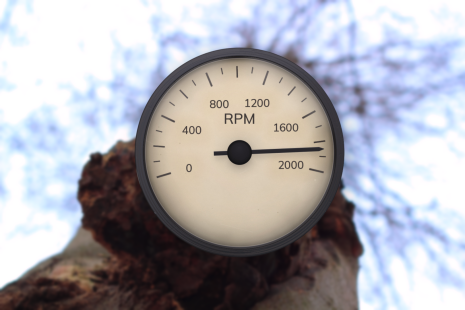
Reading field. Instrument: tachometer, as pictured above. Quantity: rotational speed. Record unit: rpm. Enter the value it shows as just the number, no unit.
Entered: 1850
